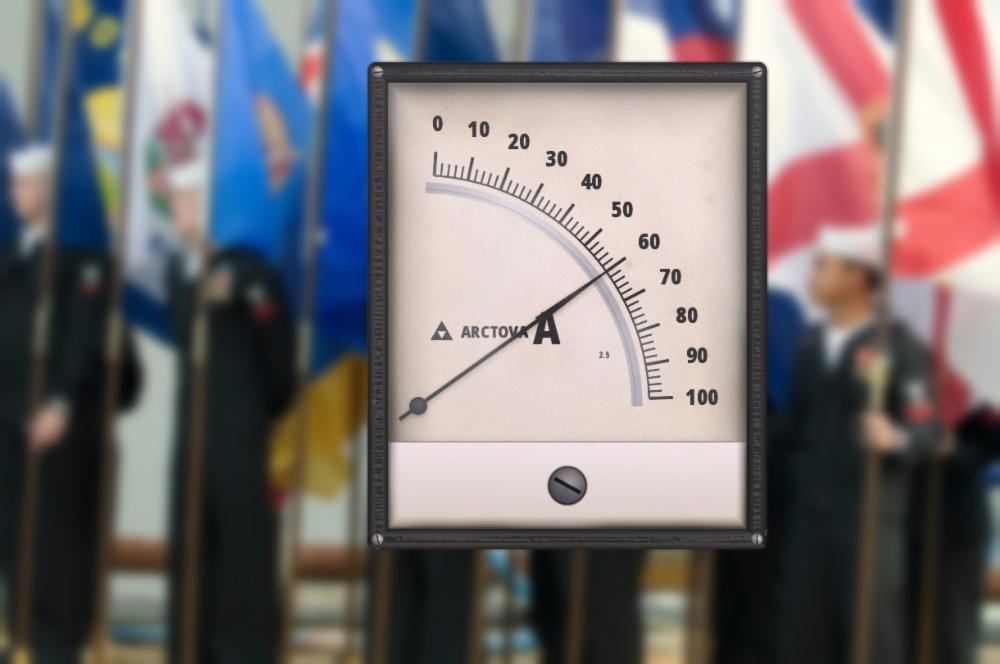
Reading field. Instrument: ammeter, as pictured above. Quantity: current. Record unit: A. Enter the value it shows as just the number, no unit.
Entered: 60
